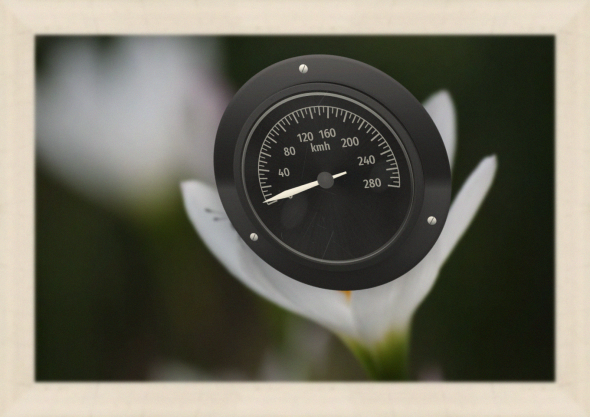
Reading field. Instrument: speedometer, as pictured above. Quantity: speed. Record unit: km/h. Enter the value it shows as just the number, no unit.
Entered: 5
